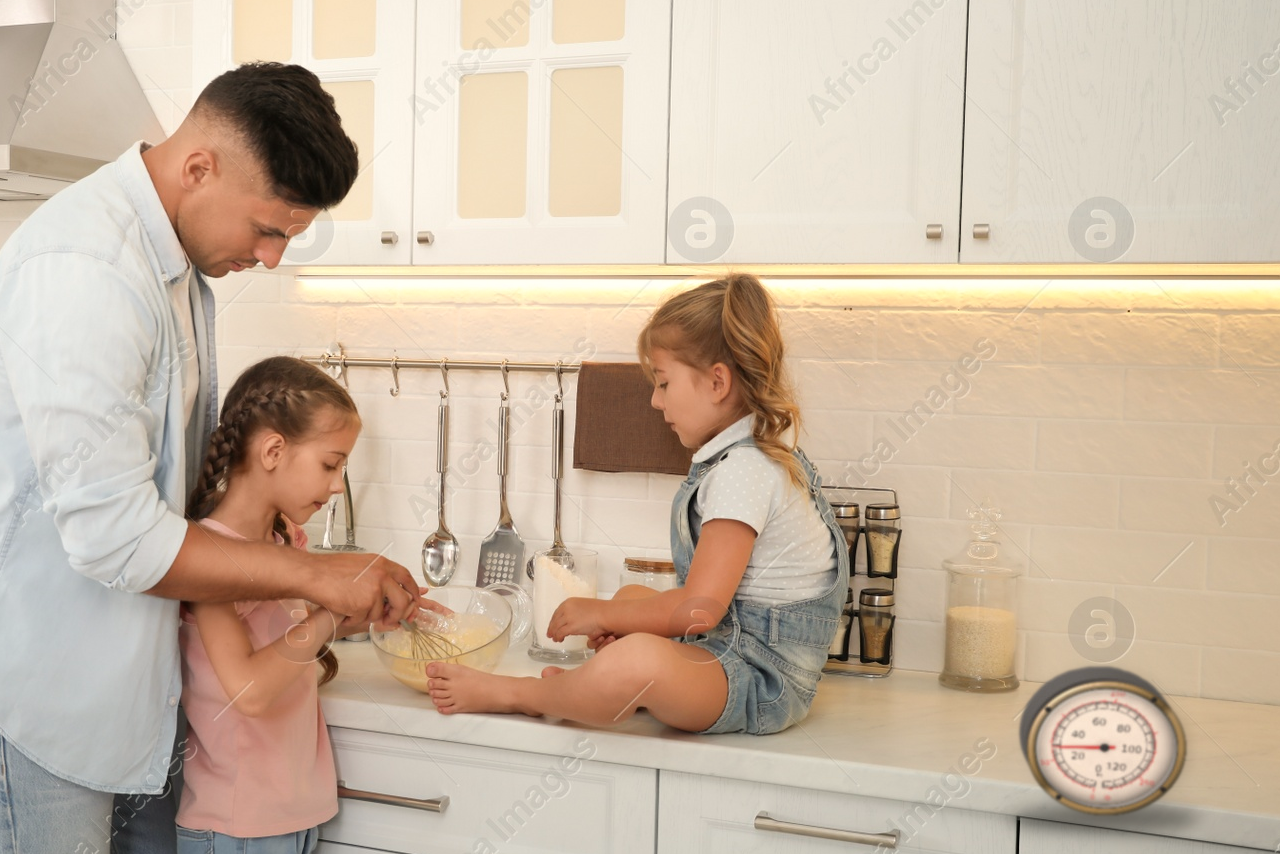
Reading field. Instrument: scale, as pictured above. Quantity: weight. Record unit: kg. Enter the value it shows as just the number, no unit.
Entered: 30
